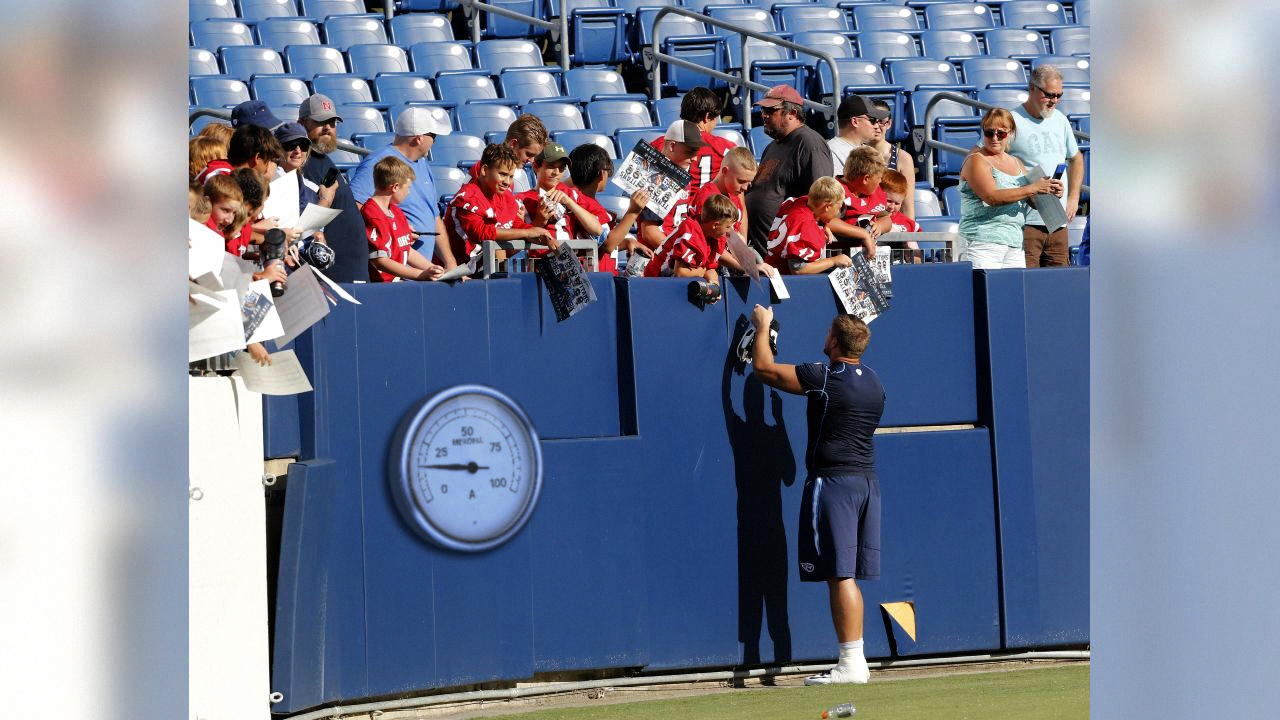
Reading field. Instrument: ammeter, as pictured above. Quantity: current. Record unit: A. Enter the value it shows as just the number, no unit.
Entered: 15
